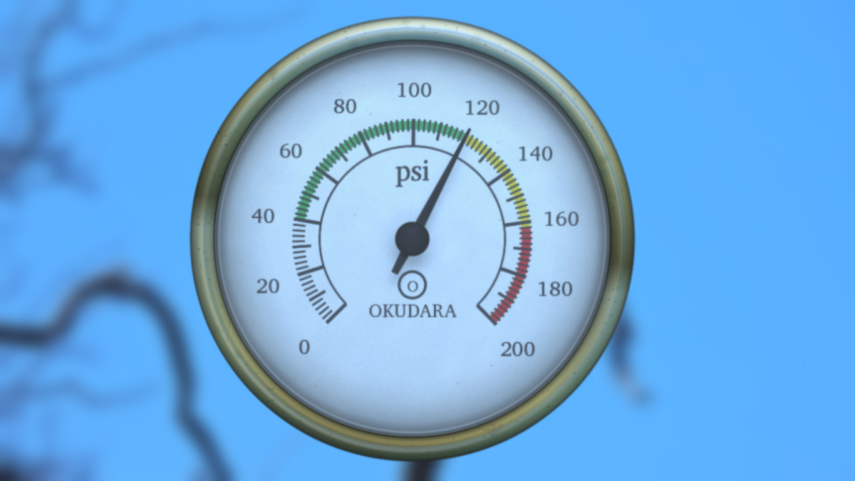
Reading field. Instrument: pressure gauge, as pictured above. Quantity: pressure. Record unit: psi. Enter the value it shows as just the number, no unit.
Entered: 120
